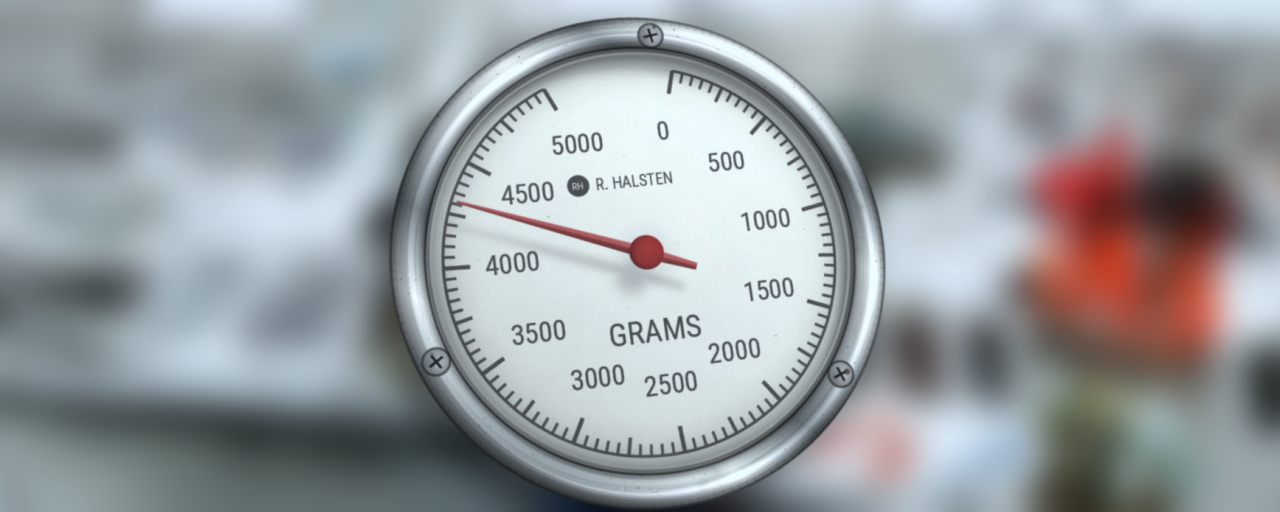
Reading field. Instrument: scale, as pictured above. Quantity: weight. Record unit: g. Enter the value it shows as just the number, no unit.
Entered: 4300
